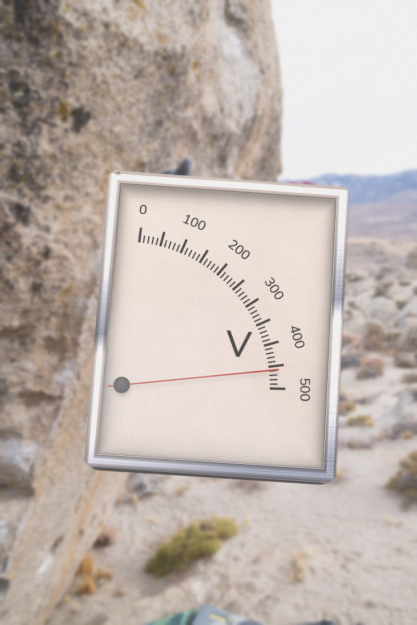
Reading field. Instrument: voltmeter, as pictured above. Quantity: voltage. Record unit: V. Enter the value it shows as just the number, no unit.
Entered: 460
